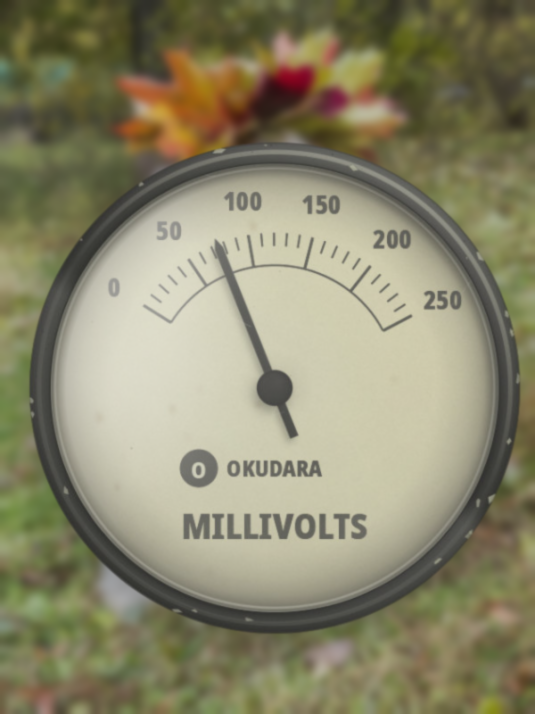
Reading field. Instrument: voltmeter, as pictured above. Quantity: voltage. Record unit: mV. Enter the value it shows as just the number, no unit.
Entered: 75
